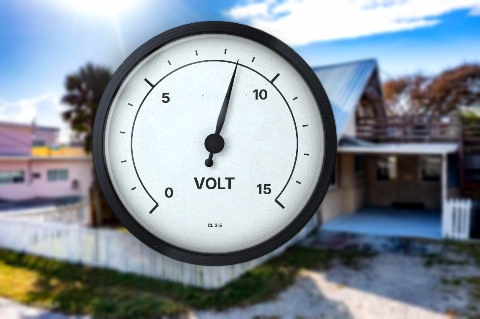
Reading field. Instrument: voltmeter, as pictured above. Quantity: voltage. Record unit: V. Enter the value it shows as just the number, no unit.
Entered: 8.5
